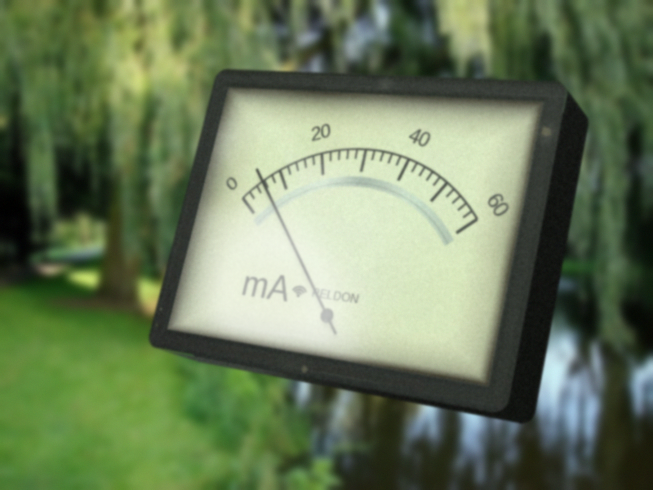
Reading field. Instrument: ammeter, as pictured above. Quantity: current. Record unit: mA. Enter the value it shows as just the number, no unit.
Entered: 6
